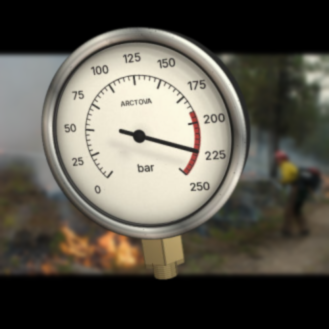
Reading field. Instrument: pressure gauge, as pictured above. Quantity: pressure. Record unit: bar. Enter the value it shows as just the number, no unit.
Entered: 225
